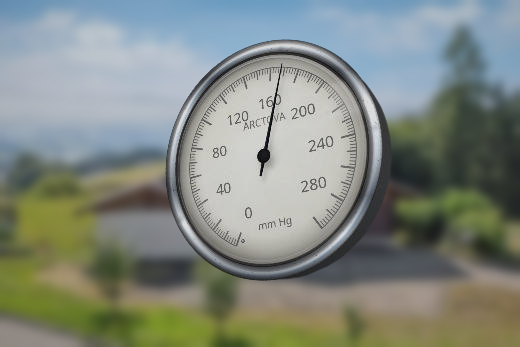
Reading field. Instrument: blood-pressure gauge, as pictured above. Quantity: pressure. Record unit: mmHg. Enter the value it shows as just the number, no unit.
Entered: 170
